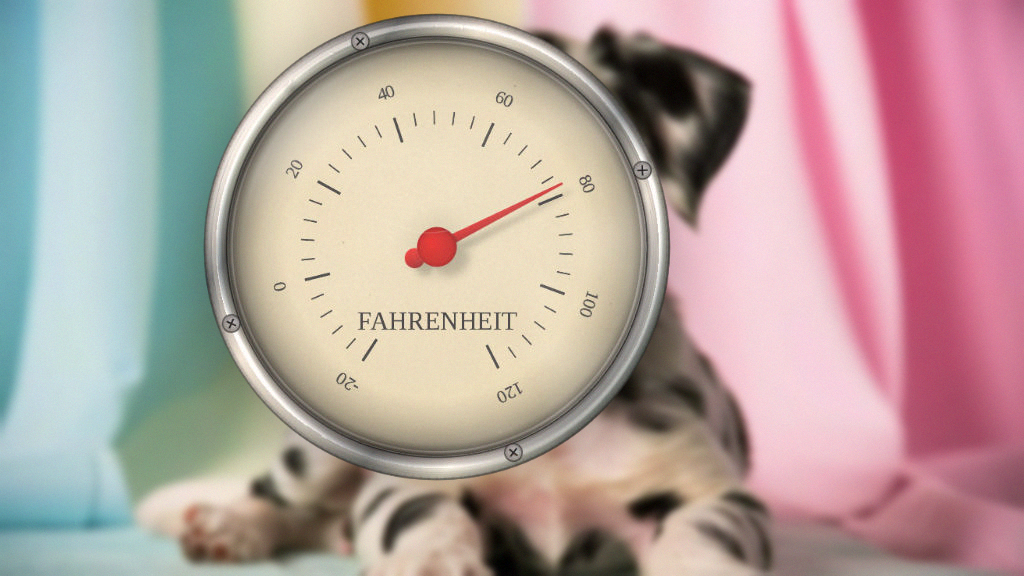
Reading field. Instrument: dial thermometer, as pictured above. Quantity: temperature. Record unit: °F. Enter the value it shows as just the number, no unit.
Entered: 78
